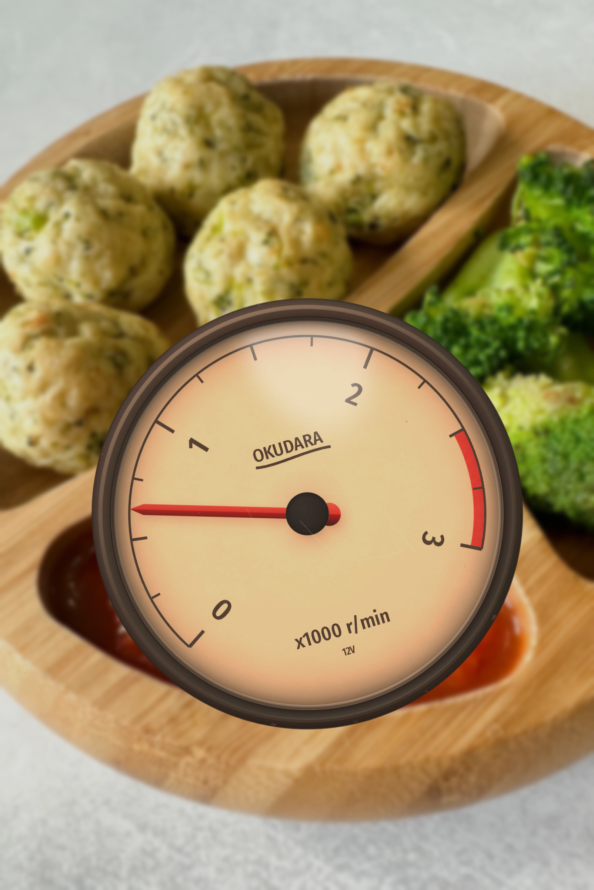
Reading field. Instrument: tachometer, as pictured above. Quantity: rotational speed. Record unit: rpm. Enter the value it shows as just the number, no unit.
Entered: 625
